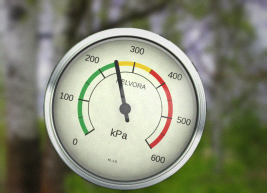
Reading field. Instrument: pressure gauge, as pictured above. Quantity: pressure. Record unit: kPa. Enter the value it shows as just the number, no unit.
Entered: 250
